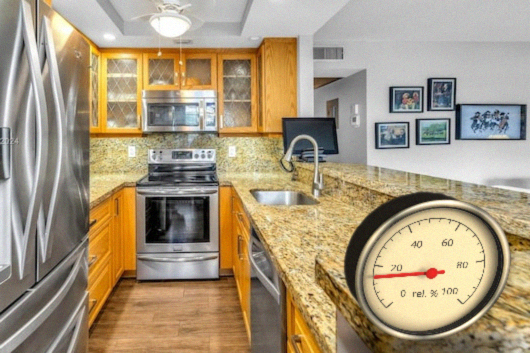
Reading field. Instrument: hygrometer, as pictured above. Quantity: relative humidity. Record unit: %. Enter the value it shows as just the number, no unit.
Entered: 16
